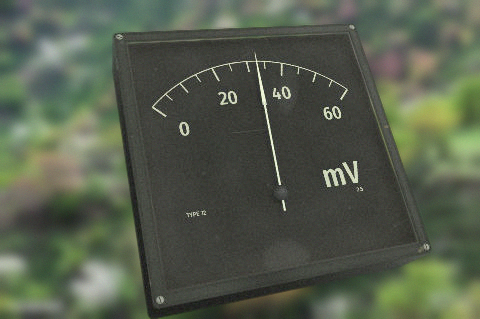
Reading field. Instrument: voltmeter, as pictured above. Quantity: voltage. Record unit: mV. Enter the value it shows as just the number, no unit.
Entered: 32.5
